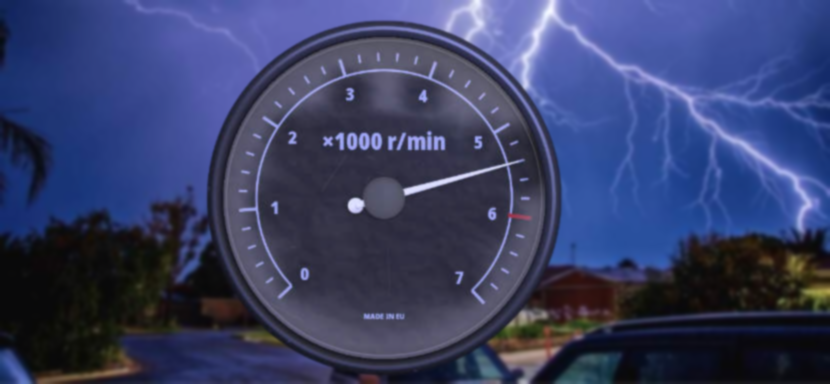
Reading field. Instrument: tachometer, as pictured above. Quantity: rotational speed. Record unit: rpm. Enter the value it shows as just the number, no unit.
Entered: 5400
